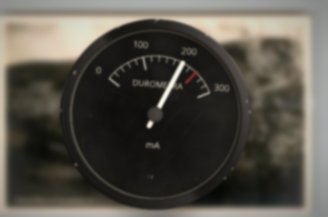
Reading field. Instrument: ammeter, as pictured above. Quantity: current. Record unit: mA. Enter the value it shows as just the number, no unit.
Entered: 200
